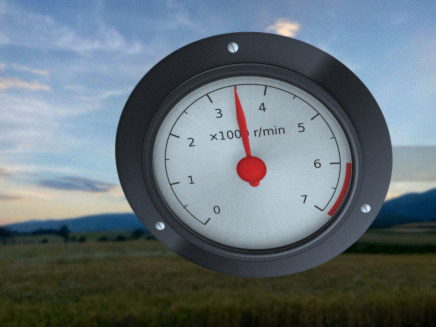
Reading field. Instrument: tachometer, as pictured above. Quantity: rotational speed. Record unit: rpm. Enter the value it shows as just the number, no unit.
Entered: 3500
